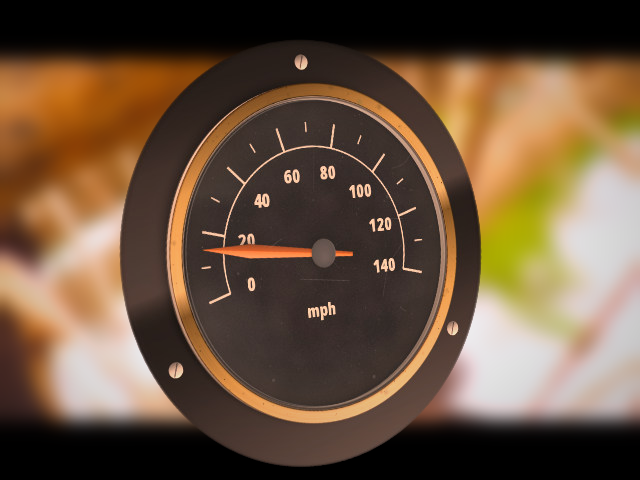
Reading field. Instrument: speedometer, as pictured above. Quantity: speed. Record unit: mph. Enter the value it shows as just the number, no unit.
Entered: 15
